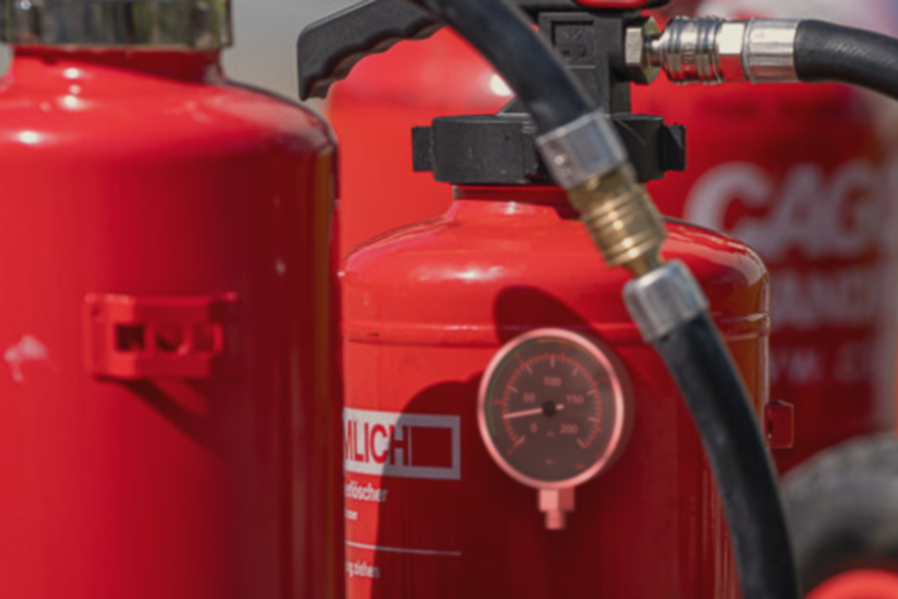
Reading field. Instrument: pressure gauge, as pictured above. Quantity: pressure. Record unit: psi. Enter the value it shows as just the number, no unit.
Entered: 25
